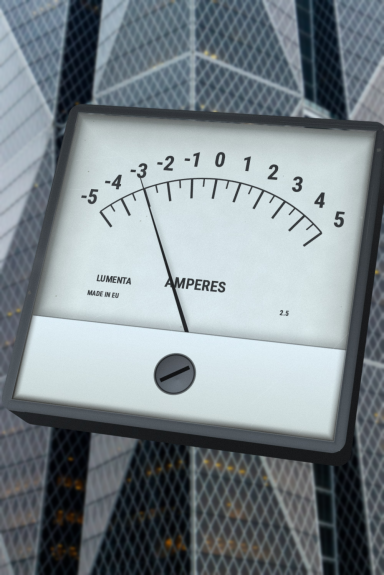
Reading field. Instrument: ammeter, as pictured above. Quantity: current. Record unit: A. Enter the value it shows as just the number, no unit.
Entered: -3
